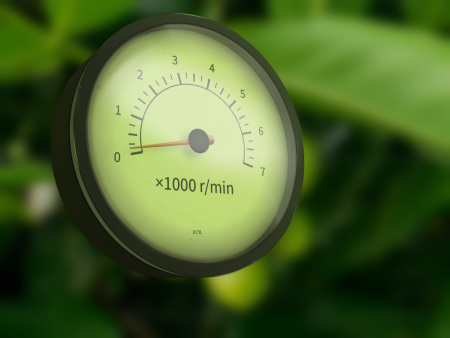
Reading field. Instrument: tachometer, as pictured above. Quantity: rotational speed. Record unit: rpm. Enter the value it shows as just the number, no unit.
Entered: 125
